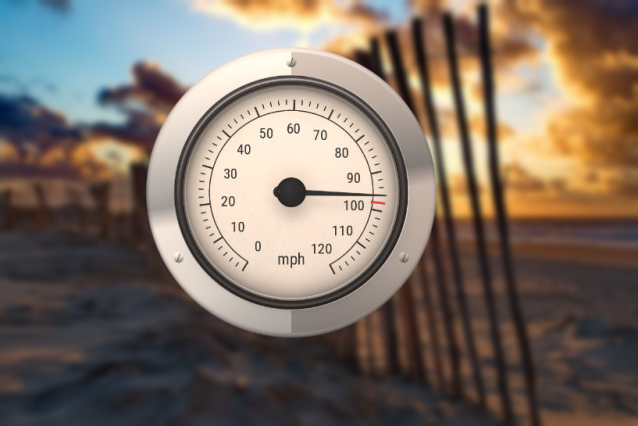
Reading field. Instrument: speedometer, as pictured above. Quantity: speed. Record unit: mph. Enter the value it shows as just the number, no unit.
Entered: 96
